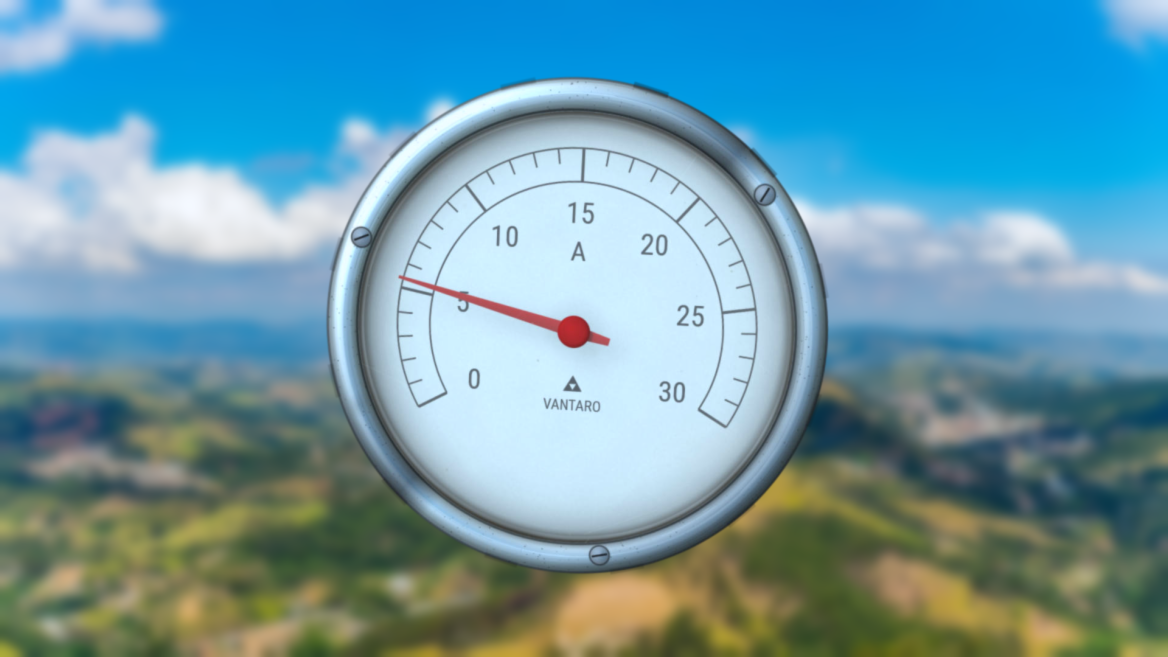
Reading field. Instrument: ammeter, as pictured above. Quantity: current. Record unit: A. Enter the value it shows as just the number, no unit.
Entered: 5.5
